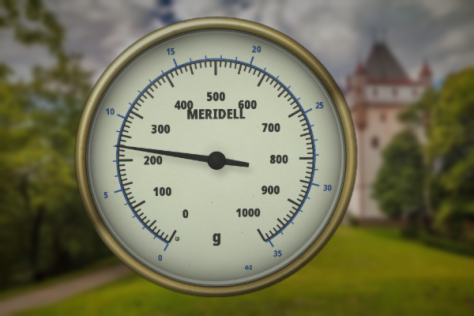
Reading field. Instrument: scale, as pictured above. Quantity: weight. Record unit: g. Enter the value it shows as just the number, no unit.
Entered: 230
